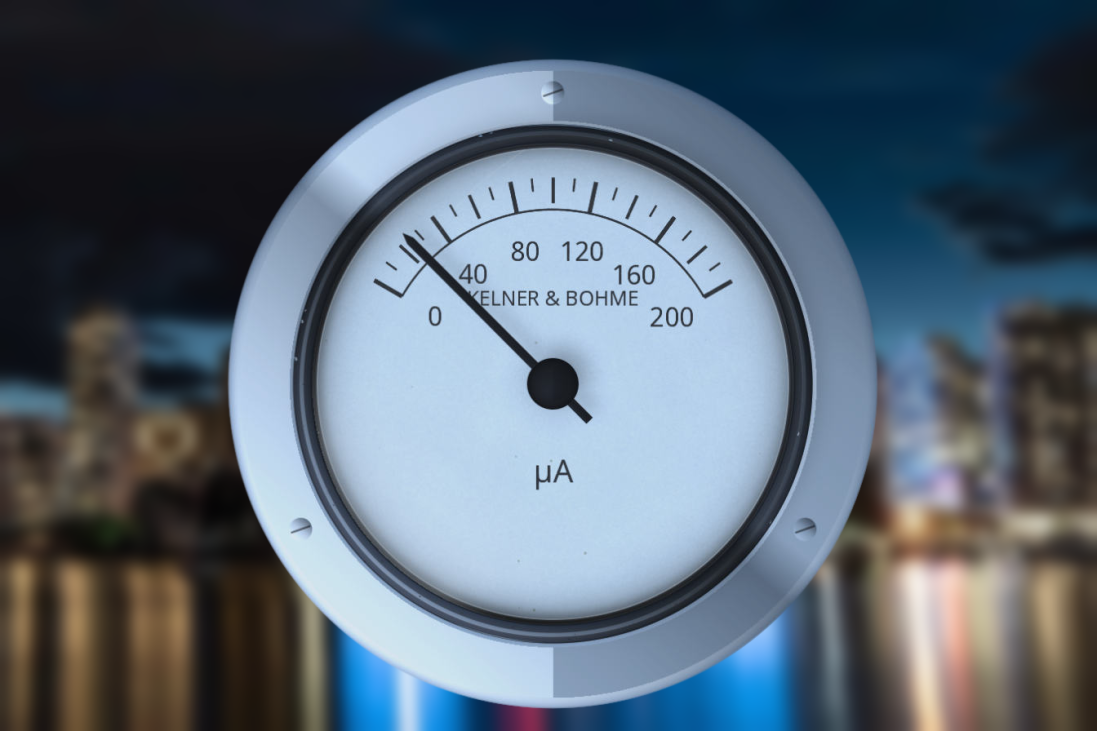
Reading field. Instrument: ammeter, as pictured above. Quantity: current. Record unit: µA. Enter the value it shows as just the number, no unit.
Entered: 25
